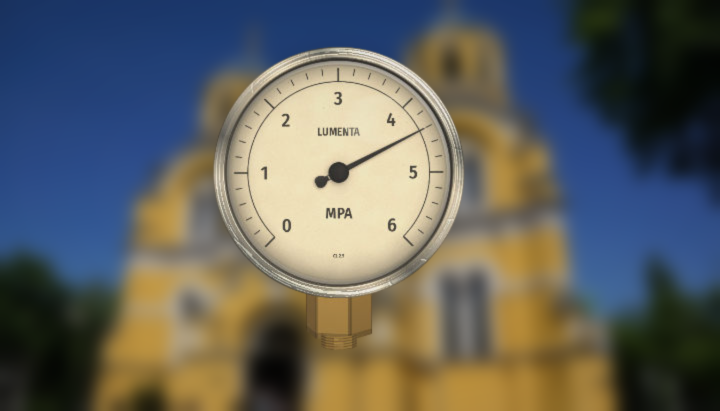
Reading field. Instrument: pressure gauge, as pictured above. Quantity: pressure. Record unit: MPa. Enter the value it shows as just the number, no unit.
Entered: 4.4
